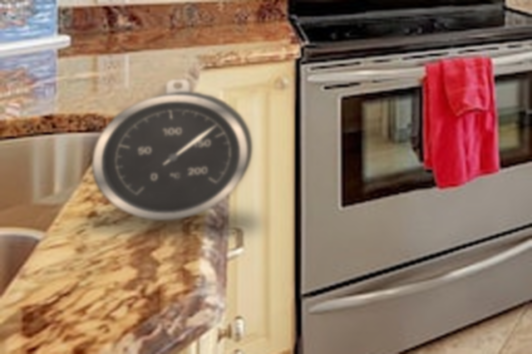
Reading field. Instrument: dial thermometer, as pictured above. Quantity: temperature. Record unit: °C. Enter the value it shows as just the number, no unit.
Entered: 140
